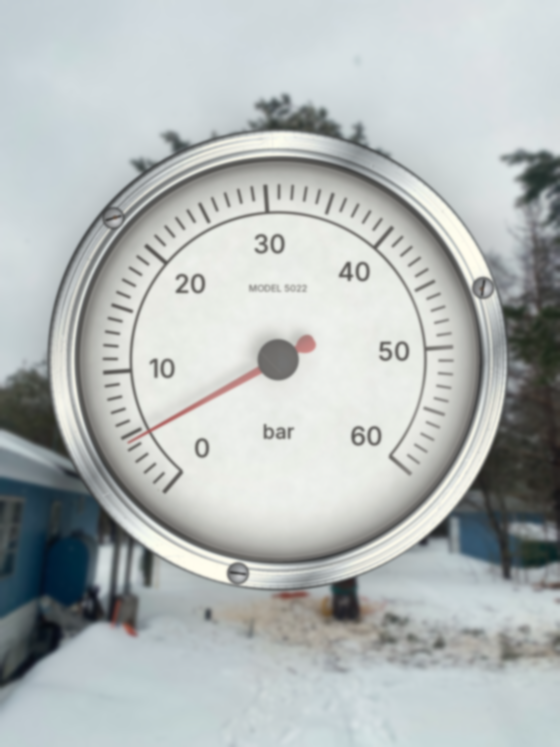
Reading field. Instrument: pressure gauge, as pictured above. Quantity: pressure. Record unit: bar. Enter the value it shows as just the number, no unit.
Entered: 4.5
